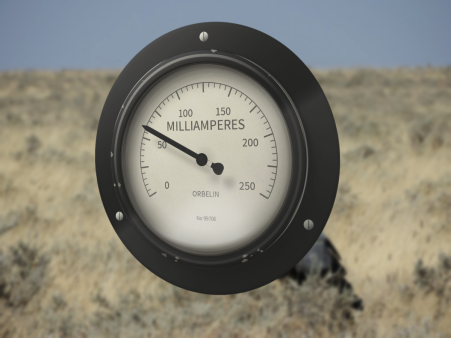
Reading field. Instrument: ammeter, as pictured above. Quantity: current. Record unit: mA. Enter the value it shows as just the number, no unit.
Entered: 60
